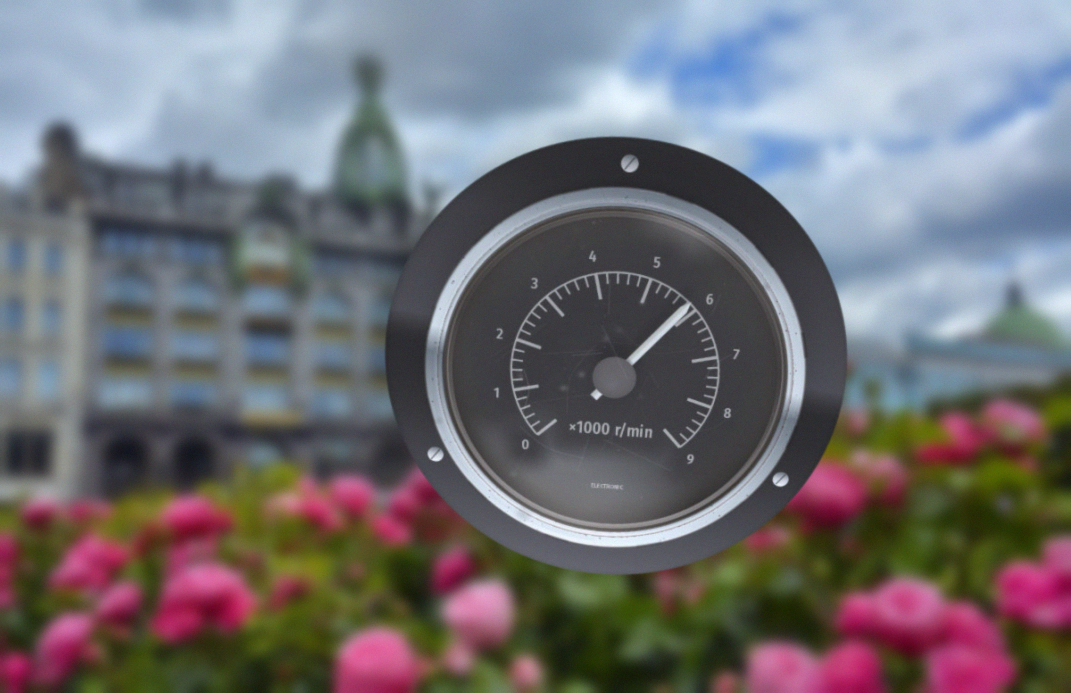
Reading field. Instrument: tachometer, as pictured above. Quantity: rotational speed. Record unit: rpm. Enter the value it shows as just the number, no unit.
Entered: 5800
